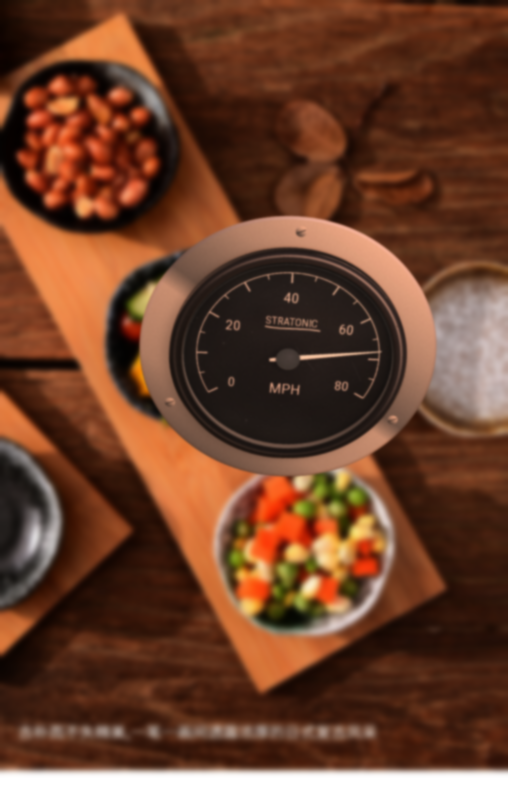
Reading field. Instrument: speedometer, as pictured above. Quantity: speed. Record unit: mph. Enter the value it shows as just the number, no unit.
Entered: 67.5
